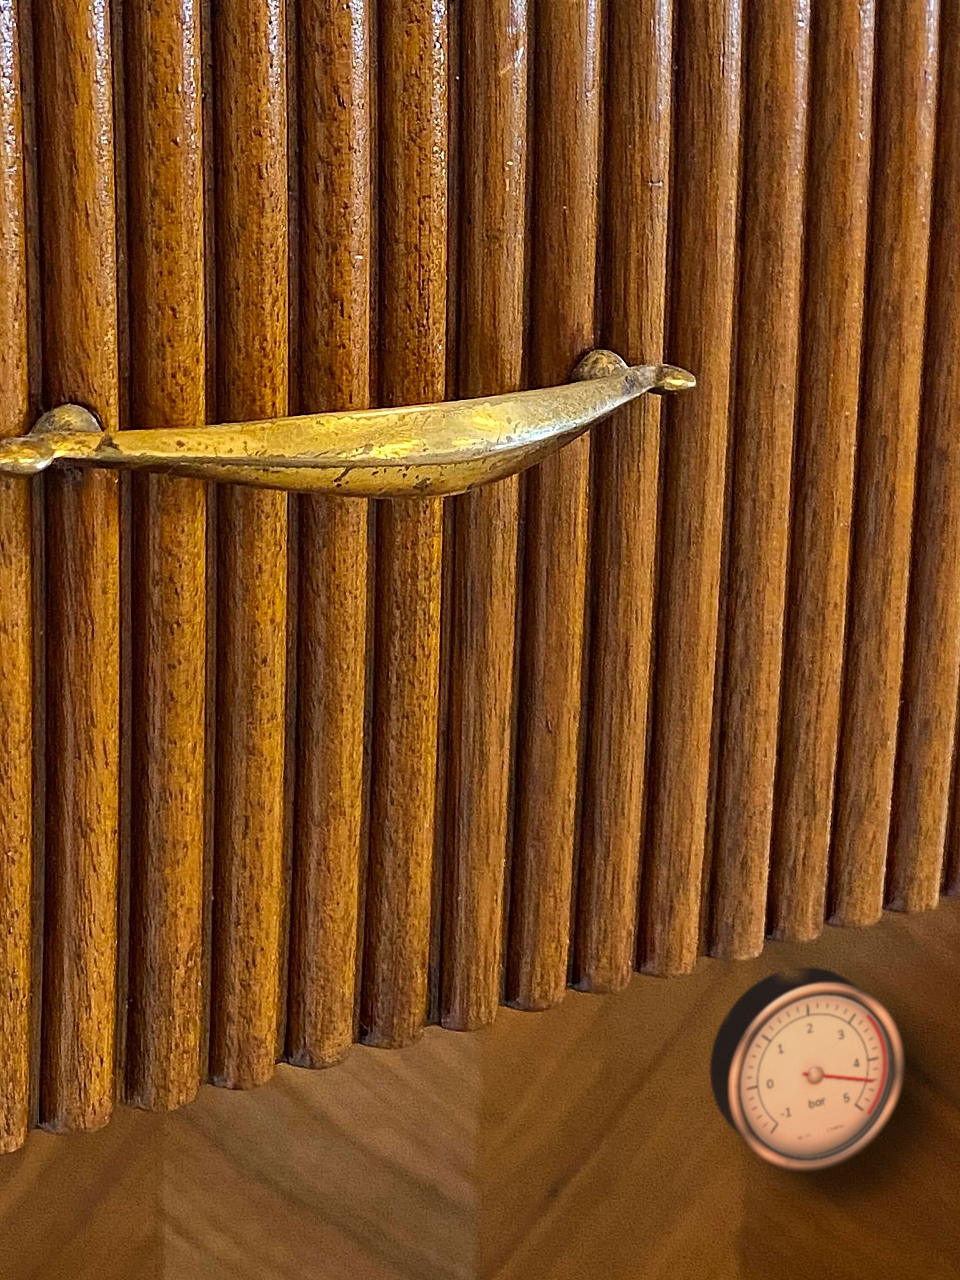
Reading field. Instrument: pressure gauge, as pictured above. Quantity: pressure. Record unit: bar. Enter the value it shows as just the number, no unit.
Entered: 4.4
